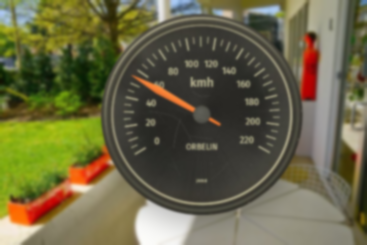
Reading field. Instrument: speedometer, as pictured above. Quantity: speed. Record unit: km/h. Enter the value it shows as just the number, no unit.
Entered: 55
